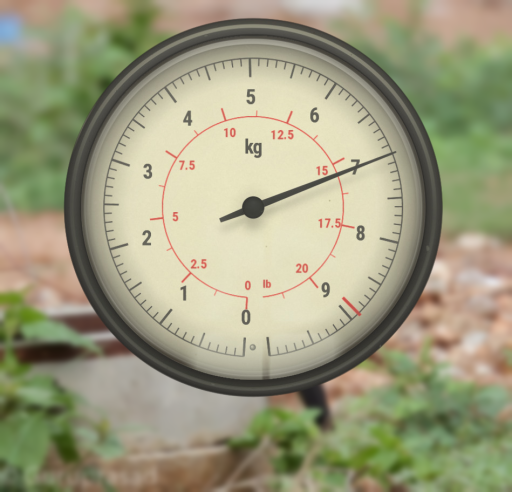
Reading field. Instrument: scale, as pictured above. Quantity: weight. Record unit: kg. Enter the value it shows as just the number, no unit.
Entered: 7
